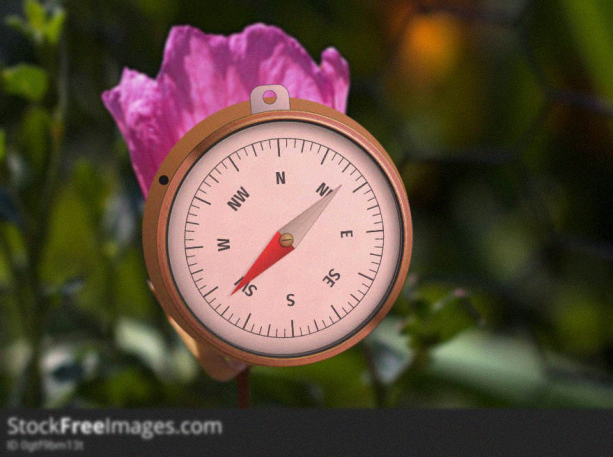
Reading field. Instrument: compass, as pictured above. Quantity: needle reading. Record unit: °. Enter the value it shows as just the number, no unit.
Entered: 230
